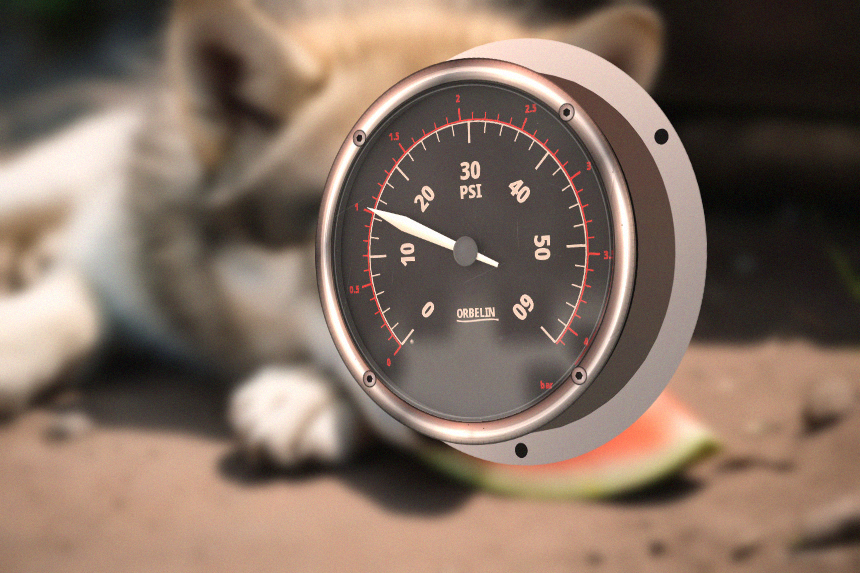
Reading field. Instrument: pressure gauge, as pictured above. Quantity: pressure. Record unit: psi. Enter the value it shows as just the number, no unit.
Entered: 15
